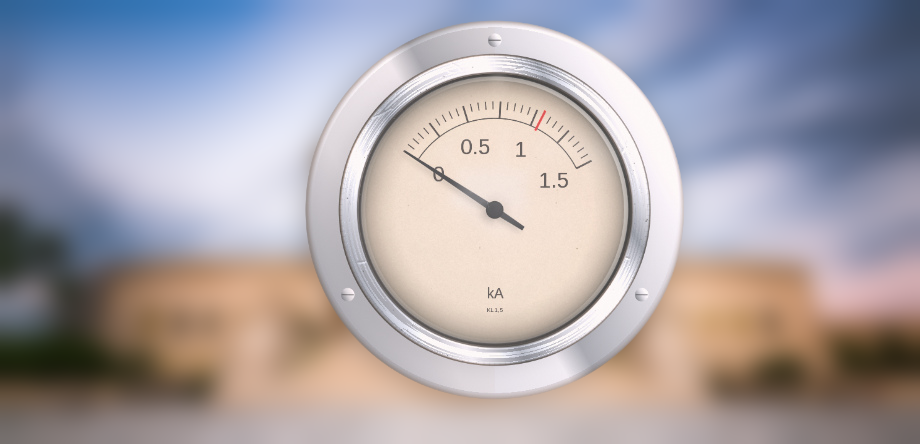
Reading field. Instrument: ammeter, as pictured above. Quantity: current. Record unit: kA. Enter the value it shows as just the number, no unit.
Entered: 0
